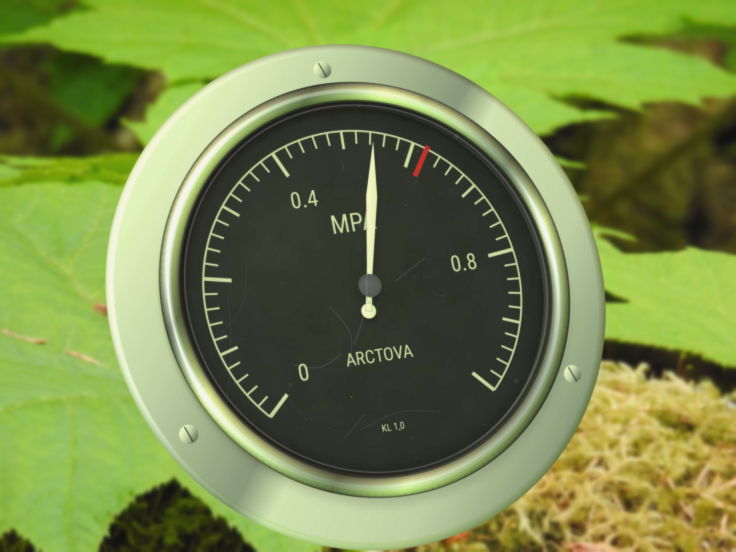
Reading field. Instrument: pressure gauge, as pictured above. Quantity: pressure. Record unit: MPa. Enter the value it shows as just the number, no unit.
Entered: 0.54
